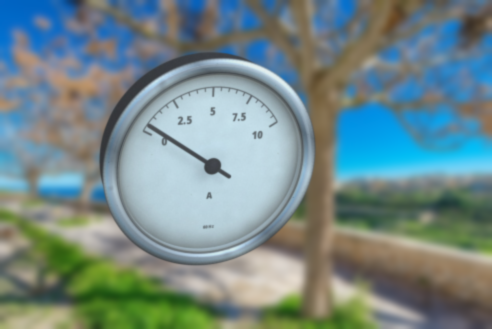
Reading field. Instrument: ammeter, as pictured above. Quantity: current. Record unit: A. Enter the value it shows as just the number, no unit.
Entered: 0.5
